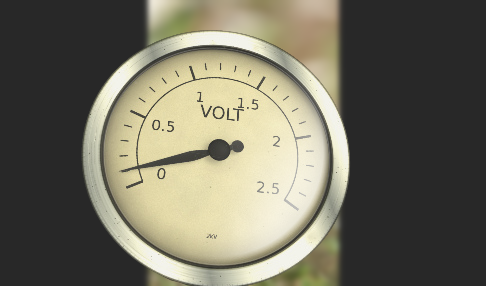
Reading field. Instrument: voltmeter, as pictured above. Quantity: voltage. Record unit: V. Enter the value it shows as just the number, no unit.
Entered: 0.1
